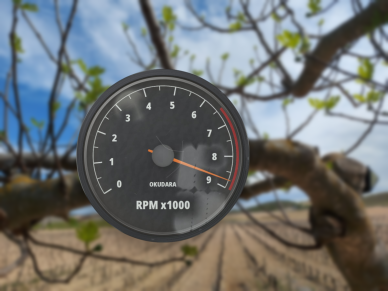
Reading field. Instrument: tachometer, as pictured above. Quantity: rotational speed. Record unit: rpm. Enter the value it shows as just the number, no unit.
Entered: 8750
